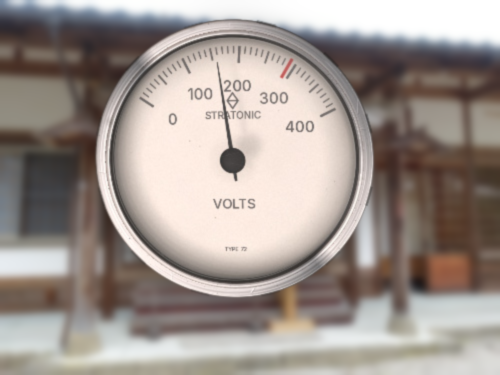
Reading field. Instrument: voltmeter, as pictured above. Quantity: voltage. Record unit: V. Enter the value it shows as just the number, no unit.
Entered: 160
